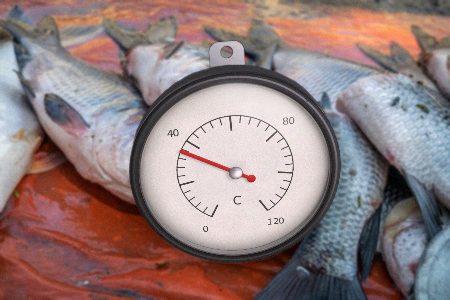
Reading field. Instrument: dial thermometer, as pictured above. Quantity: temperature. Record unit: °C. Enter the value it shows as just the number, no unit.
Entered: 36
